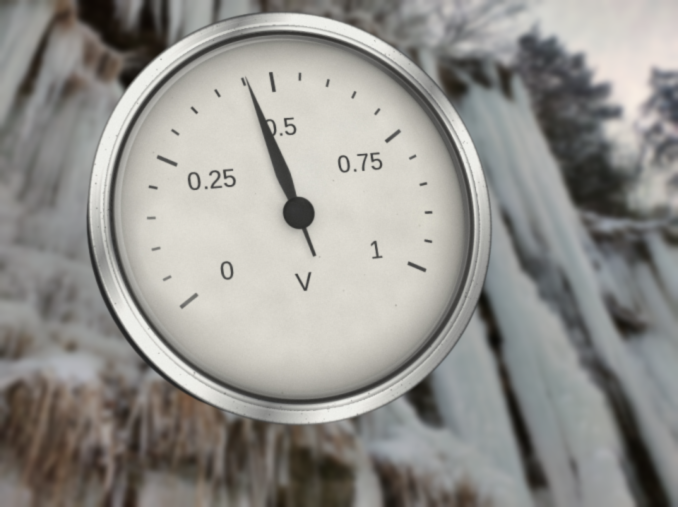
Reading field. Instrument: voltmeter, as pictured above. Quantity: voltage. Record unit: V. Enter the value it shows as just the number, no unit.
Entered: 0.45
